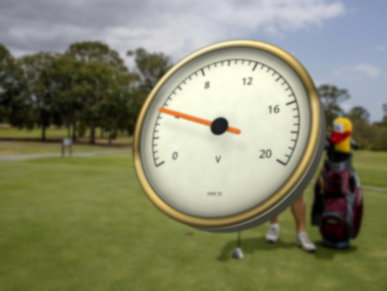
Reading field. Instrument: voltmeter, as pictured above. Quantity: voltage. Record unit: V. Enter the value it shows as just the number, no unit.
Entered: 4
